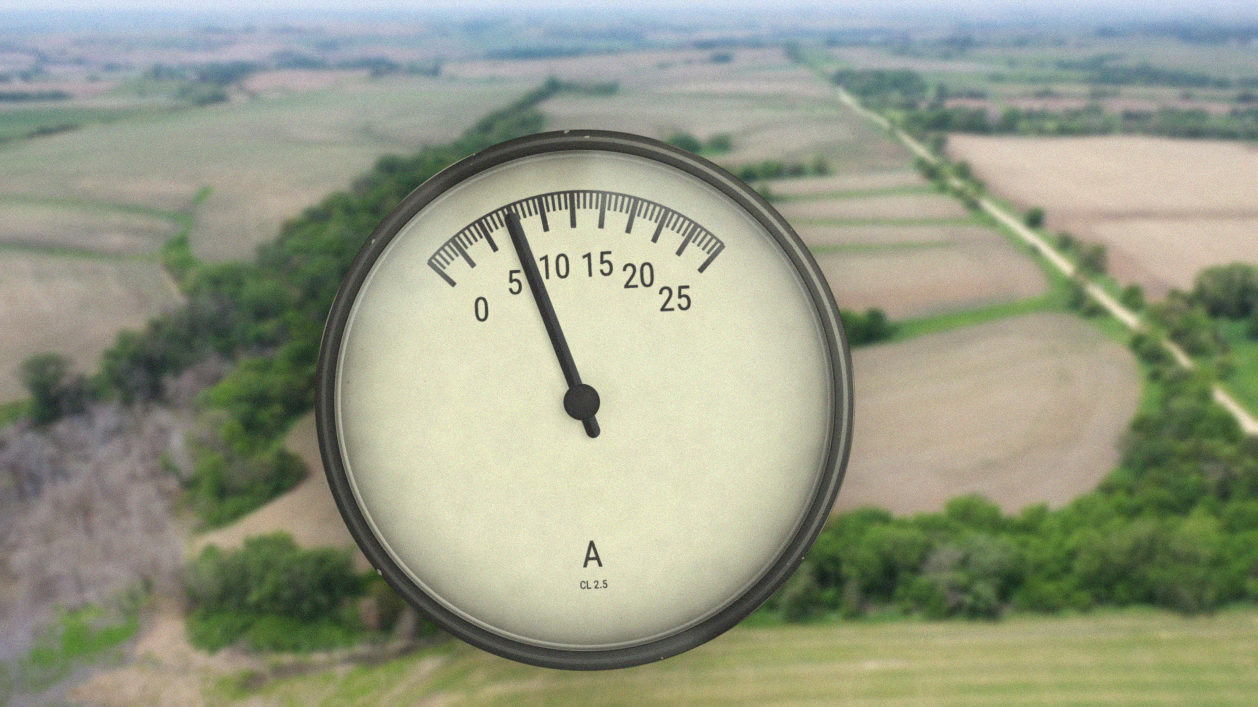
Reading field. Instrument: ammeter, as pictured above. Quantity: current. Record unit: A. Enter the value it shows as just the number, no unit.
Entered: 7.5
